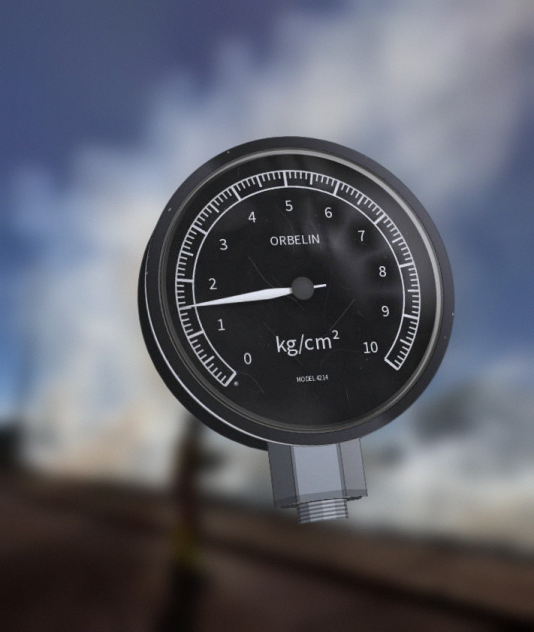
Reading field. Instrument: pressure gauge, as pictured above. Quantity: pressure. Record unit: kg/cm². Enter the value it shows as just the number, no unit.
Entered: 1.5
